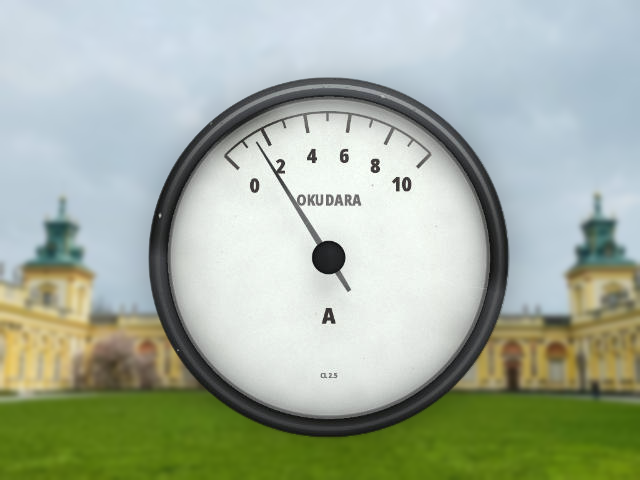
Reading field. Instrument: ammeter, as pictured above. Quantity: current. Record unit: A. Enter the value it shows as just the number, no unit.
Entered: 1.5
